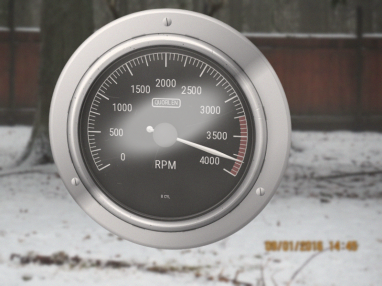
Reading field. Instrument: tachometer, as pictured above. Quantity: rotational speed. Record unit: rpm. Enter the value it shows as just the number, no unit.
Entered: 3800
